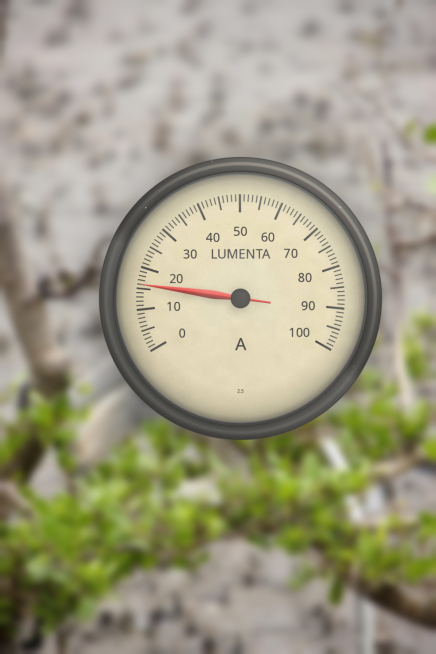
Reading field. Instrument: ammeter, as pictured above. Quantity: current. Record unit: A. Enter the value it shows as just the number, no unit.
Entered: 16
